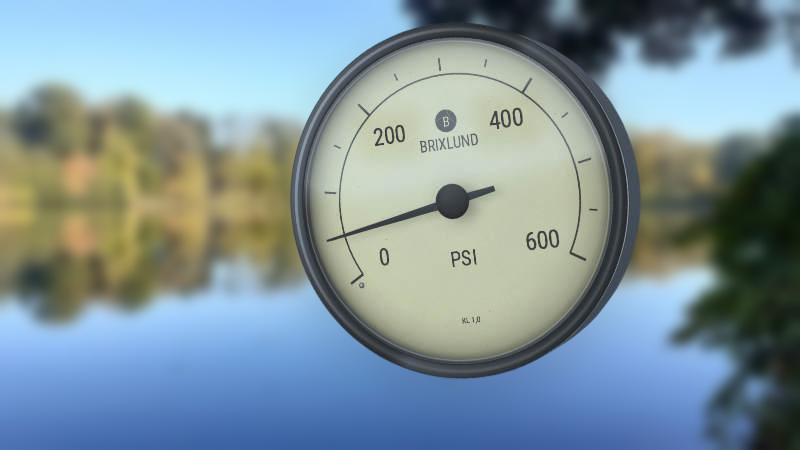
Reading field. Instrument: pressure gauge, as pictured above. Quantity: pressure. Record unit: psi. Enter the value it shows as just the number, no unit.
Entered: 50
